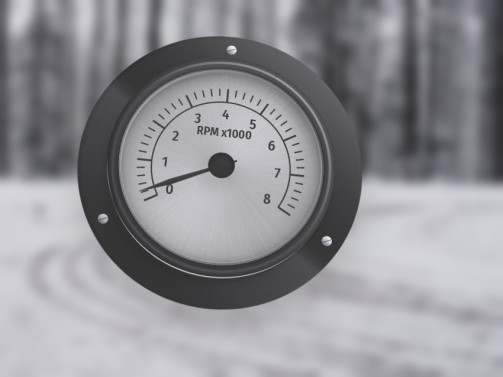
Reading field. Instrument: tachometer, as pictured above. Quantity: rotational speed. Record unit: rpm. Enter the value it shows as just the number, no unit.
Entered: 200
